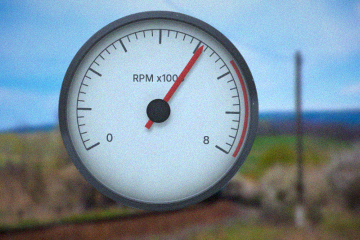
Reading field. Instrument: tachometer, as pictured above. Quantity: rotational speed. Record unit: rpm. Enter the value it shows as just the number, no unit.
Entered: 5100
